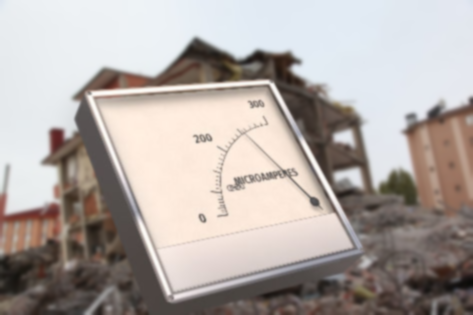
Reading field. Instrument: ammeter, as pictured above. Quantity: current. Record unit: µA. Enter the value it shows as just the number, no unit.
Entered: 250
